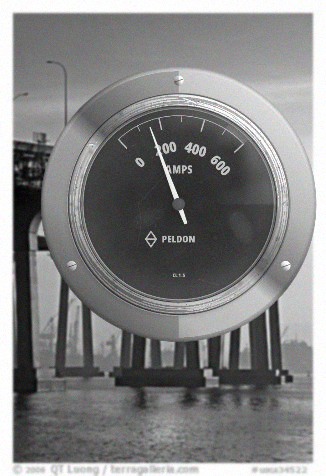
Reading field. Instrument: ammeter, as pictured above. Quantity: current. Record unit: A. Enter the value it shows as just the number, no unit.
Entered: 150
